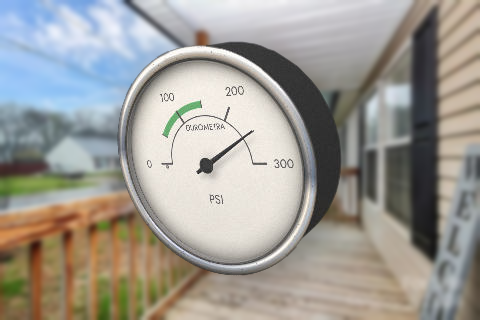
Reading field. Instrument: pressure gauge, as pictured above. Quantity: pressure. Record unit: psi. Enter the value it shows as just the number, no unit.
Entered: 250
